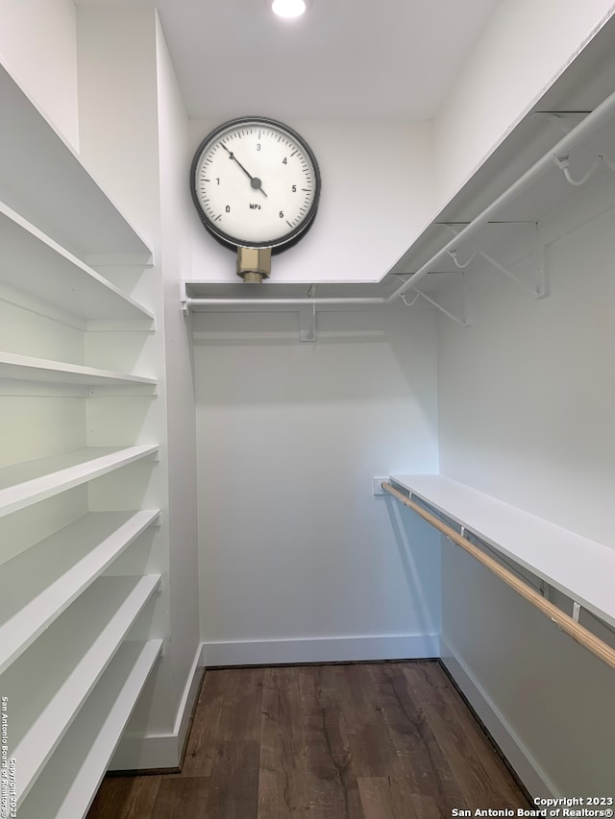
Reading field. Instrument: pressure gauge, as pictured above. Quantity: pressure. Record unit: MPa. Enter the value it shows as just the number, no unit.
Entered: 2
